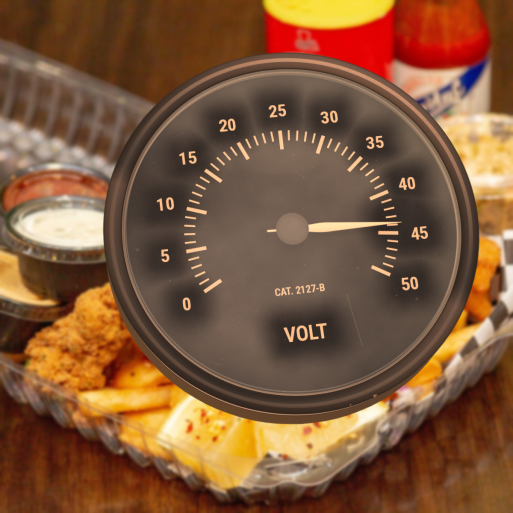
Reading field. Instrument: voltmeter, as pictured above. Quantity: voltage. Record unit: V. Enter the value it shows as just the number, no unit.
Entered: 44
